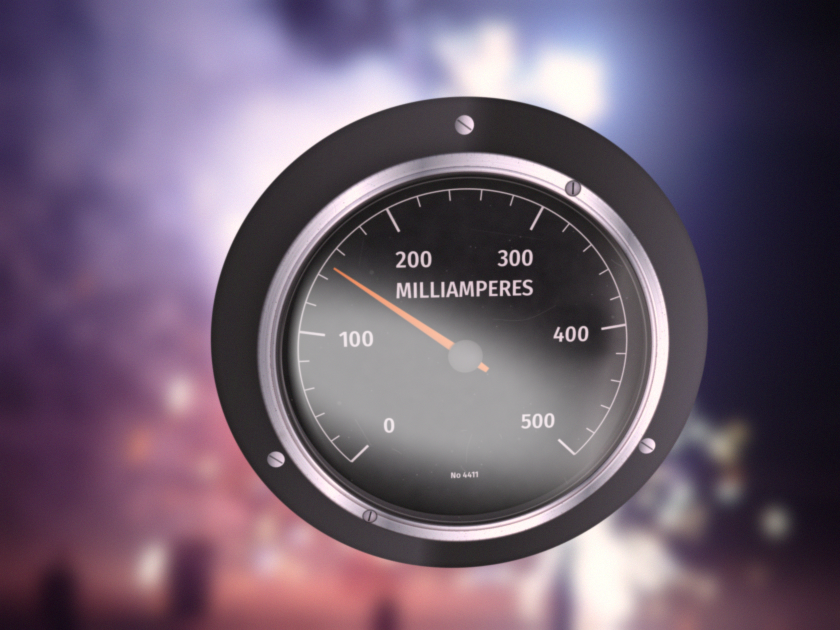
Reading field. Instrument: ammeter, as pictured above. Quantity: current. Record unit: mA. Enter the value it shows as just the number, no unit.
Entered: 150
